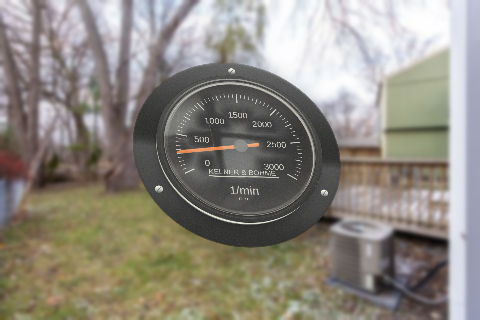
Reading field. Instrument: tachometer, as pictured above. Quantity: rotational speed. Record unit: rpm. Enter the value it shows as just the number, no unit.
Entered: 250
